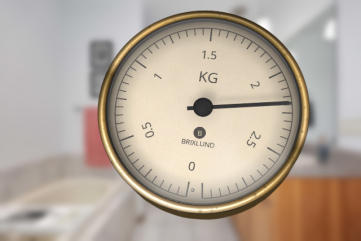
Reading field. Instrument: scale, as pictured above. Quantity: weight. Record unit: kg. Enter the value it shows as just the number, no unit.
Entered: 2.2
